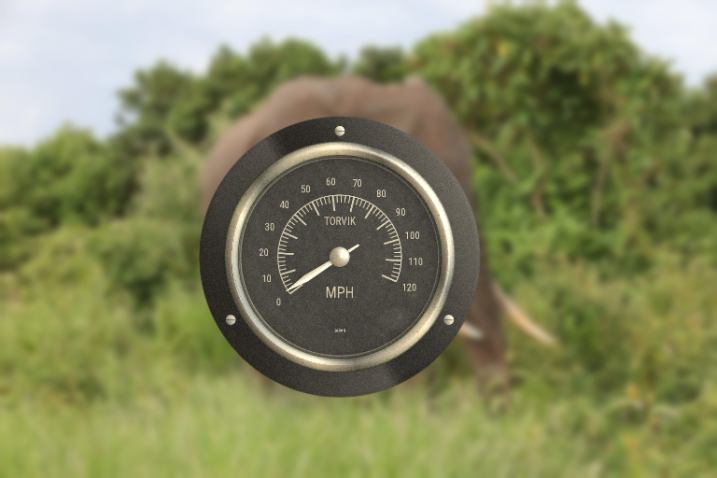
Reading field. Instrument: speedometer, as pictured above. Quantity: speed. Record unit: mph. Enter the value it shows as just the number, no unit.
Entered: 2
